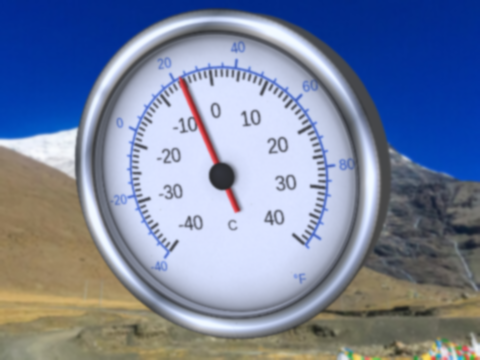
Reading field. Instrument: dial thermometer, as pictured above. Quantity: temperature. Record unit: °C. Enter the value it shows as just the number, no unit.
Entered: -5
